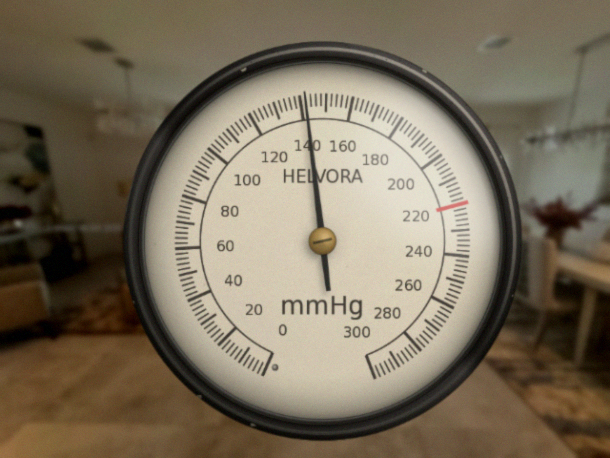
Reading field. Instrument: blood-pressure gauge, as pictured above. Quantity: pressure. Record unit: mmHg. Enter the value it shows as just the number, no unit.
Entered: 142
